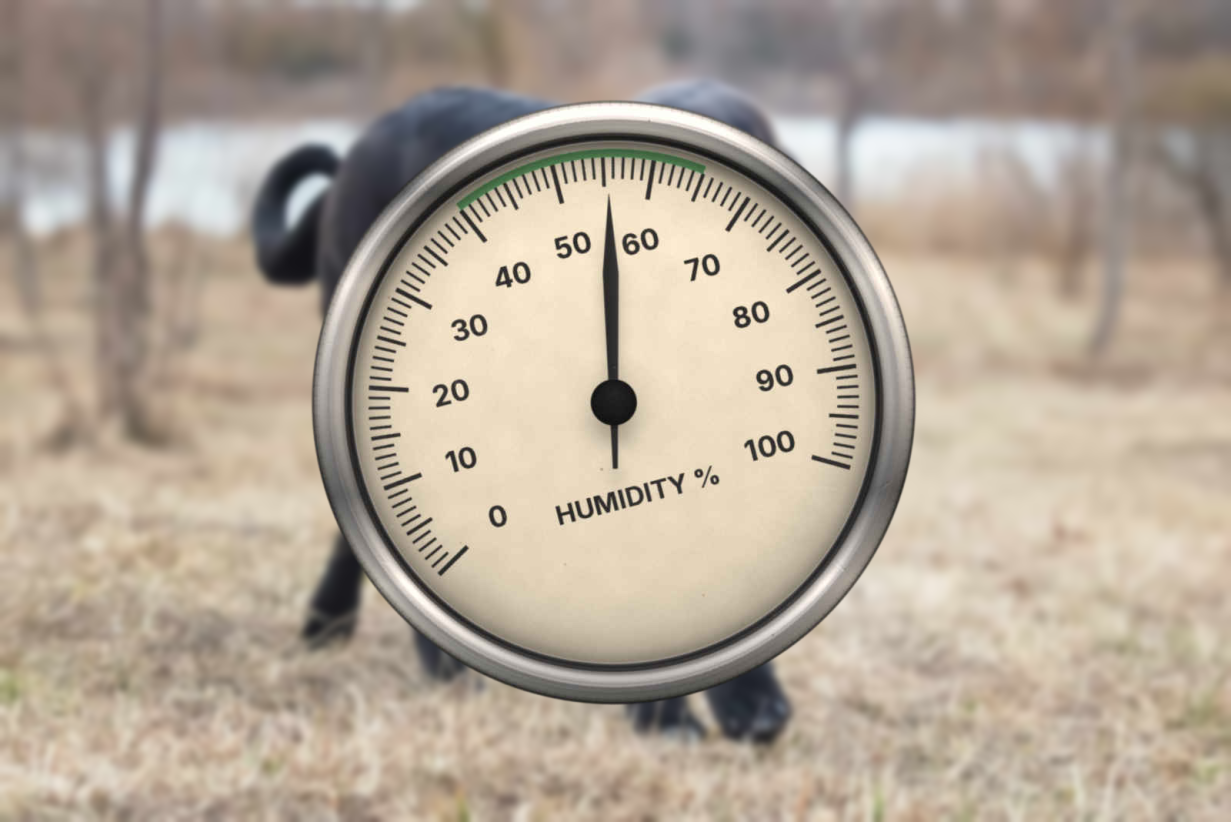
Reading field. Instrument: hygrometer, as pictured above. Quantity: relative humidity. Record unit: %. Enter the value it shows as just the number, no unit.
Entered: 55.5
